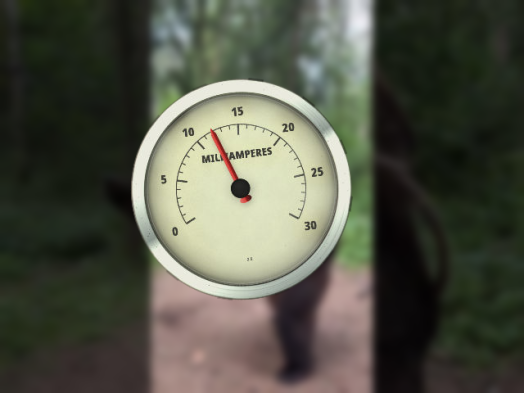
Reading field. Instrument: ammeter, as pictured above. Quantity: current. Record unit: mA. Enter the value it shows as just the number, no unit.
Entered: 12
